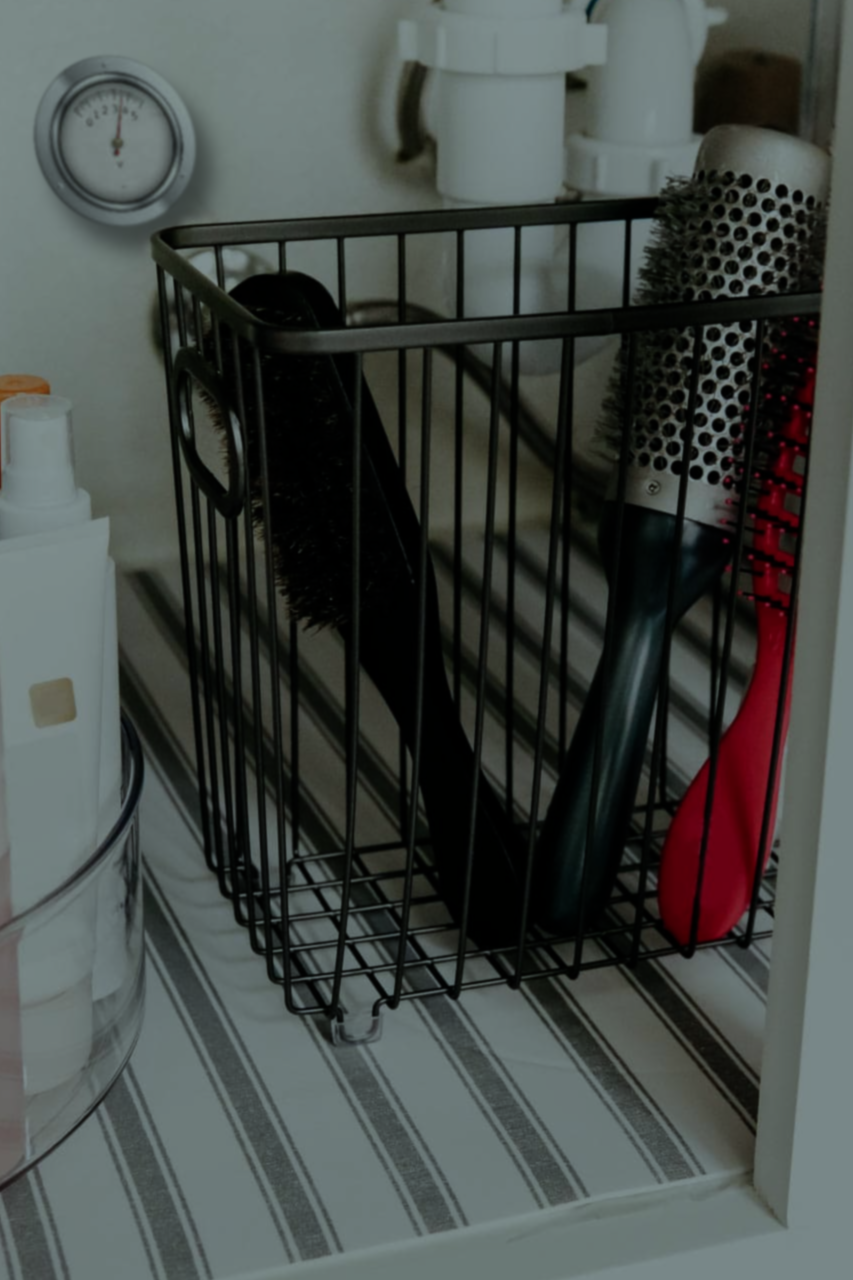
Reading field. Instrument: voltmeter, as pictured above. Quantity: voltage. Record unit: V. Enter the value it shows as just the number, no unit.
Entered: 3.5
